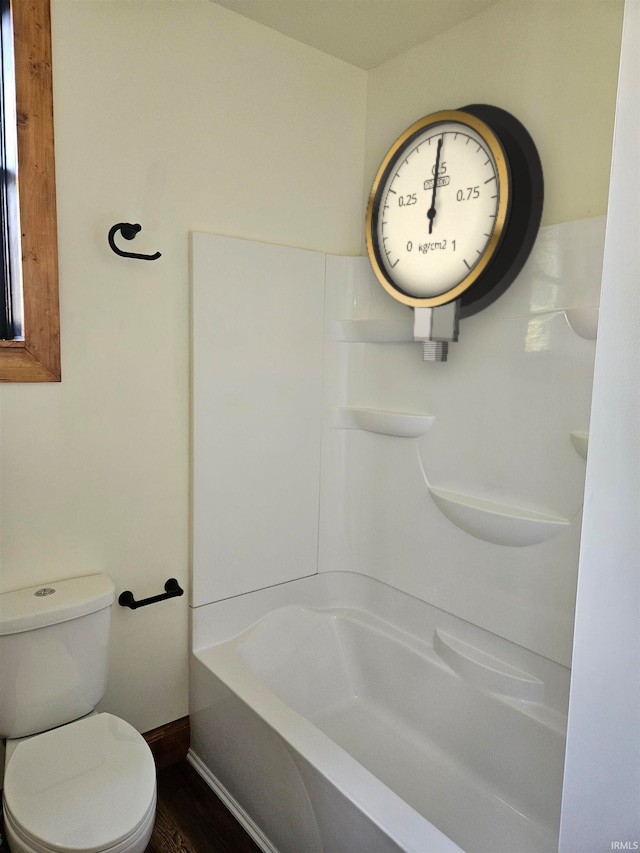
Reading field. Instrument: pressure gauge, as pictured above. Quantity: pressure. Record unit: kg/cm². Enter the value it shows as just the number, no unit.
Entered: 0.5
